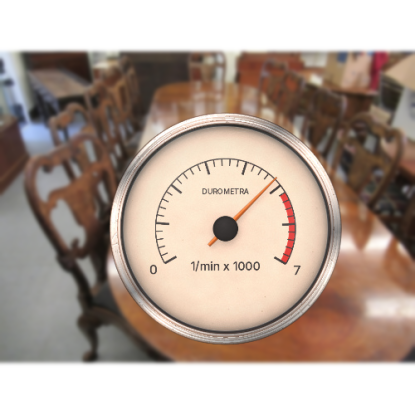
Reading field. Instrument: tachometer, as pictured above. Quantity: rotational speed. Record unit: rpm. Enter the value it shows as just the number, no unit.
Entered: 4800
